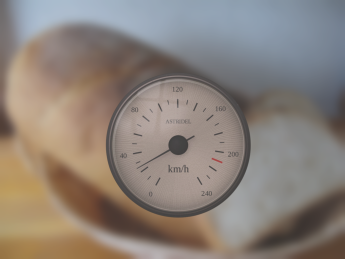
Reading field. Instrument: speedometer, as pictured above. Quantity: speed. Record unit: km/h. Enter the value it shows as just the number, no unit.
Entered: 25
